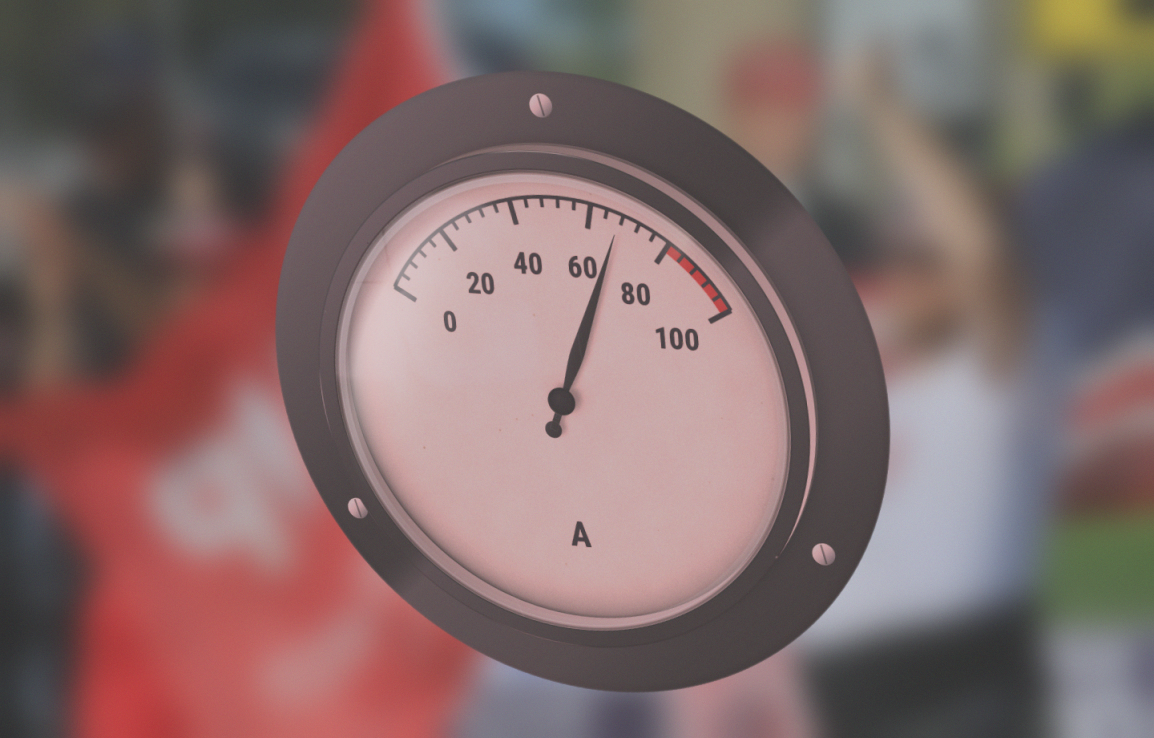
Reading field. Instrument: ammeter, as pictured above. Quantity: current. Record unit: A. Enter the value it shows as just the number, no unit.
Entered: 68
